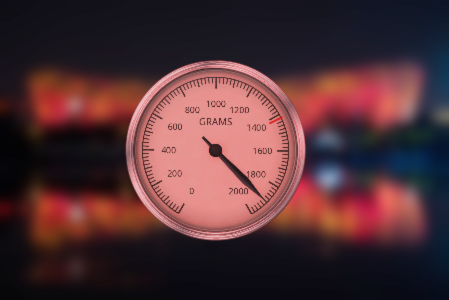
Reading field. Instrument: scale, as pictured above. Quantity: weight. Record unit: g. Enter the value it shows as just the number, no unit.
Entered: 1900
